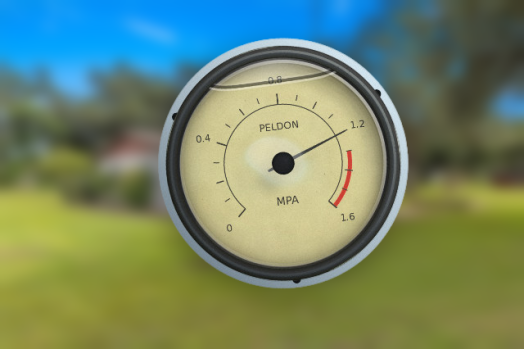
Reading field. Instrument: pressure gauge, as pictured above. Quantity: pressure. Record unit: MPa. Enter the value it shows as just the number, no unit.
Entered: 1.2
